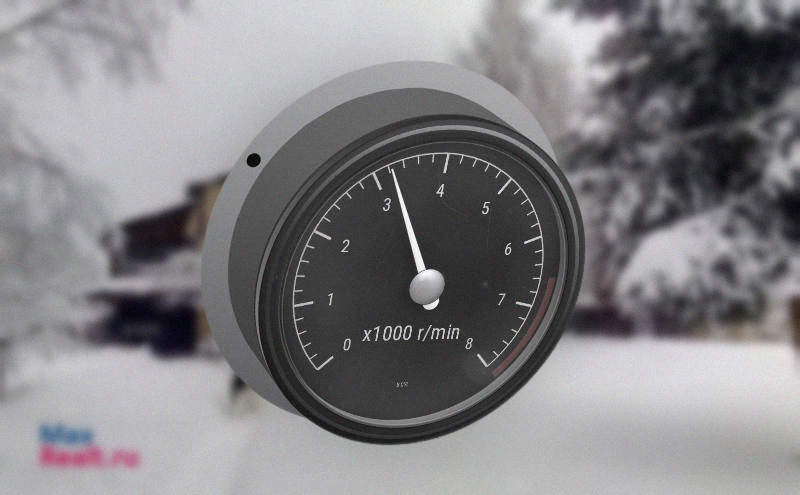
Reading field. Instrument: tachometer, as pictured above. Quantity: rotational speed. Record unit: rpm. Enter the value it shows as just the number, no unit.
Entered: 3200
